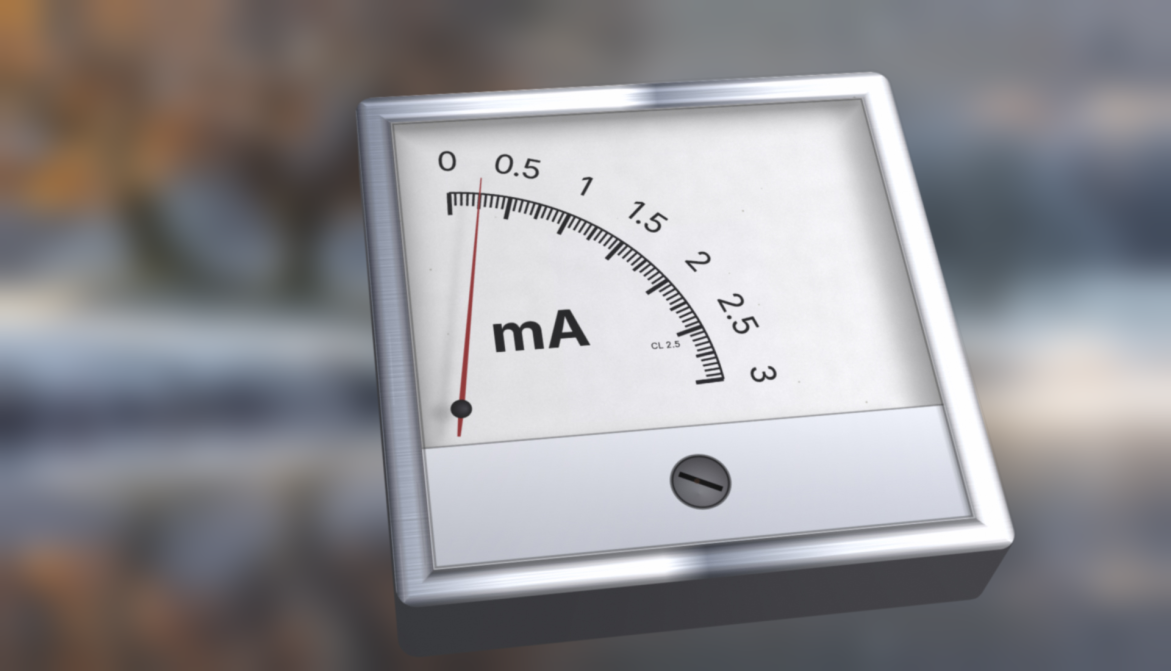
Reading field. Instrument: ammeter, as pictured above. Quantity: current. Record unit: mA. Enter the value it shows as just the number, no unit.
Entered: 0.25
